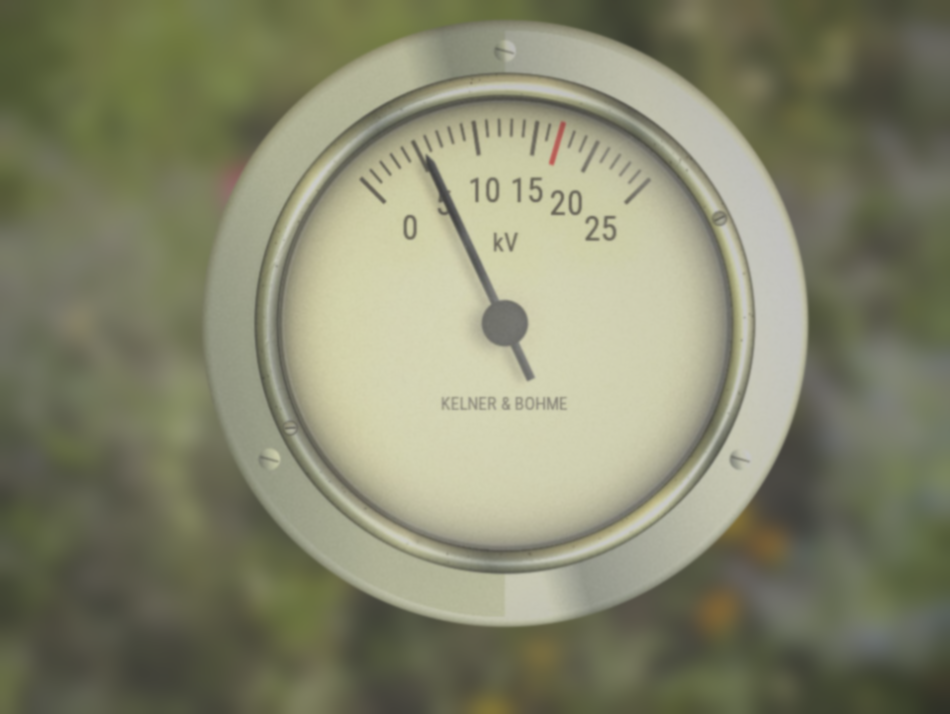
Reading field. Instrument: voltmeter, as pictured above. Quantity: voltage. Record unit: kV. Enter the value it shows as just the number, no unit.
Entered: 5.5
